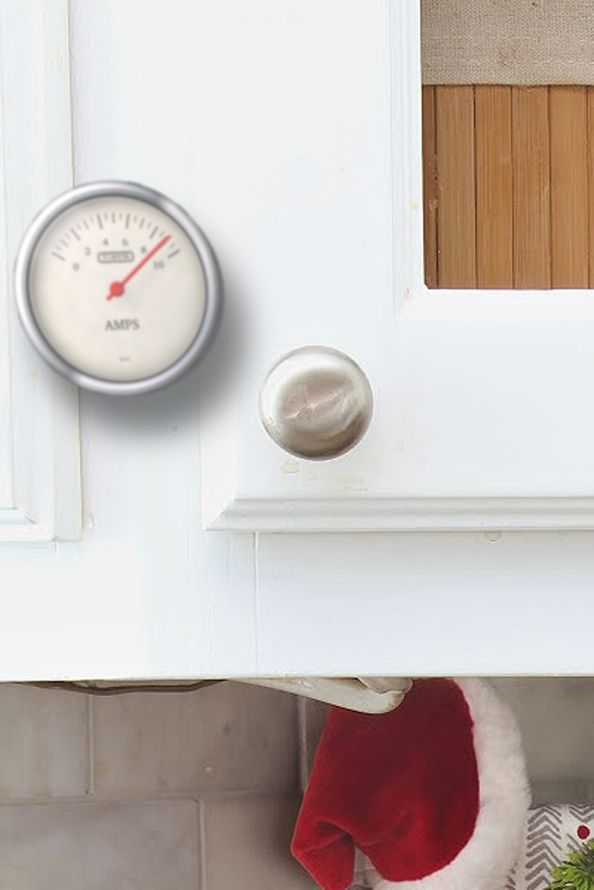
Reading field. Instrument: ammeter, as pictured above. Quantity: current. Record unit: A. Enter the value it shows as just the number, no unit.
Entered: 9
